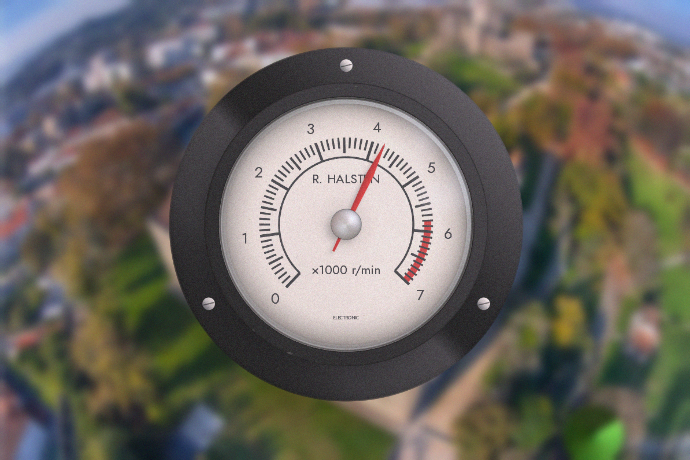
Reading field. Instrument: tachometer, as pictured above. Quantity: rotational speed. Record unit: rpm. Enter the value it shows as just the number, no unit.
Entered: 4200
